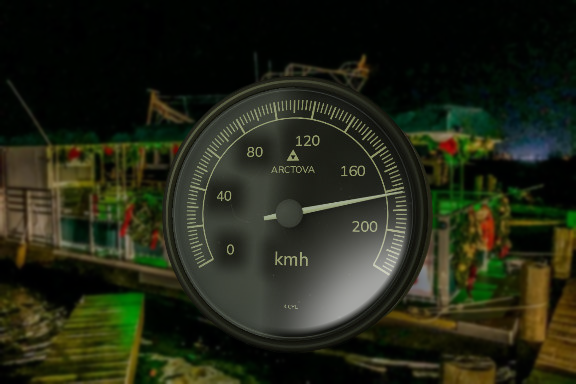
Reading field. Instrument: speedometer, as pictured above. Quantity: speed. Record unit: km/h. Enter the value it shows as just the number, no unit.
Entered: 182
